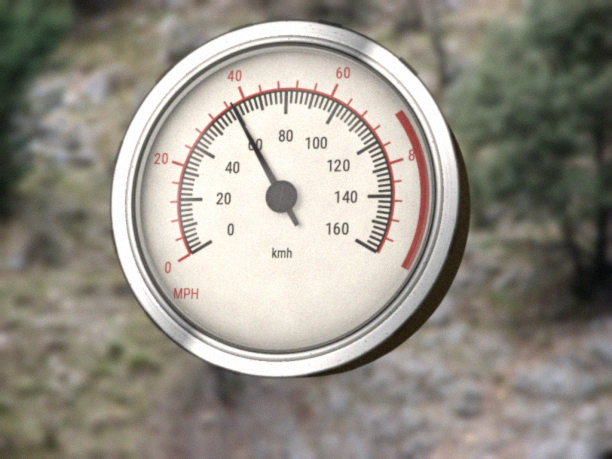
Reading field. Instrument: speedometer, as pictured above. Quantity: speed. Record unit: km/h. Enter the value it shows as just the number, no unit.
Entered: 60
